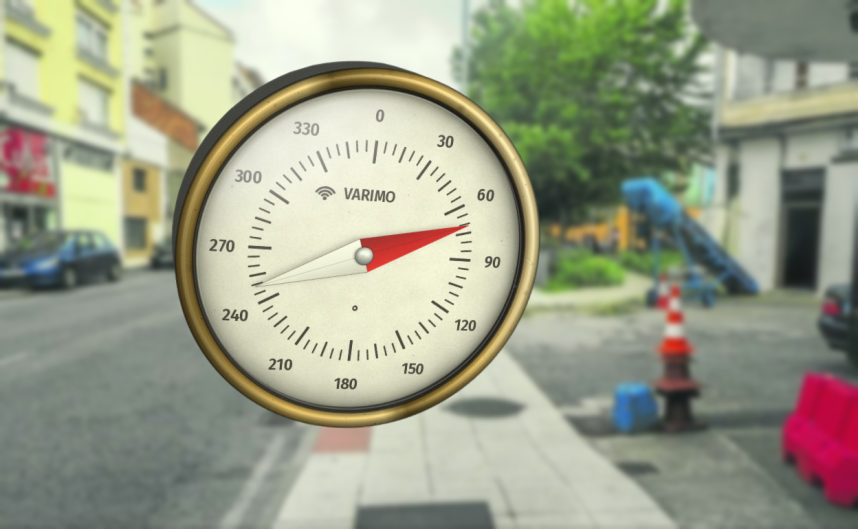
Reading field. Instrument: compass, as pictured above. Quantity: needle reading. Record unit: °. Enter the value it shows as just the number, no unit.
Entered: 70
